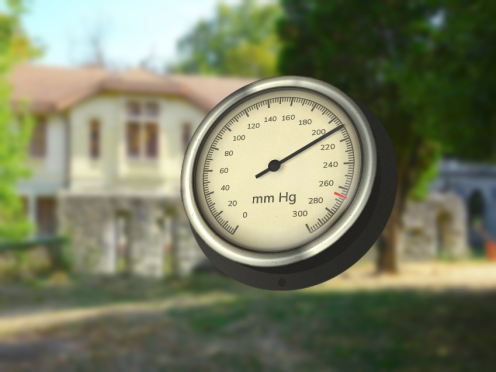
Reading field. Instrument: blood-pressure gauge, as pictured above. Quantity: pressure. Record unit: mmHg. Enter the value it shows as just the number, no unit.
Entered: 210
